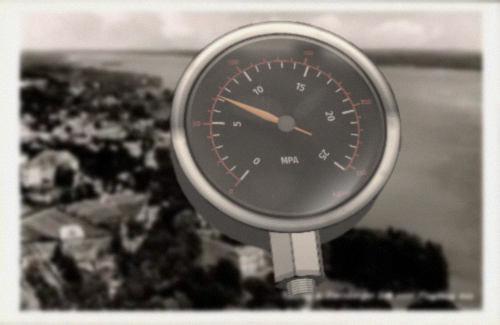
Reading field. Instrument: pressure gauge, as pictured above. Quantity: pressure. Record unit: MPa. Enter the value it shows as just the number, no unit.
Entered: 7
